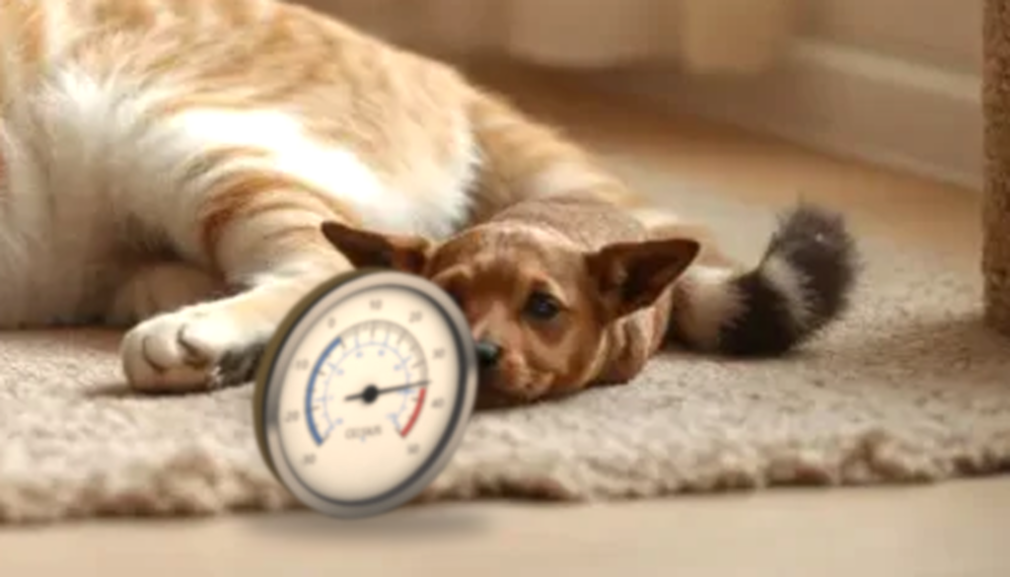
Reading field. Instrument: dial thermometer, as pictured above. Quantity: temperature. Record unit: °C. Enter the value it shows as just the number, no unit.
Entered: 35
